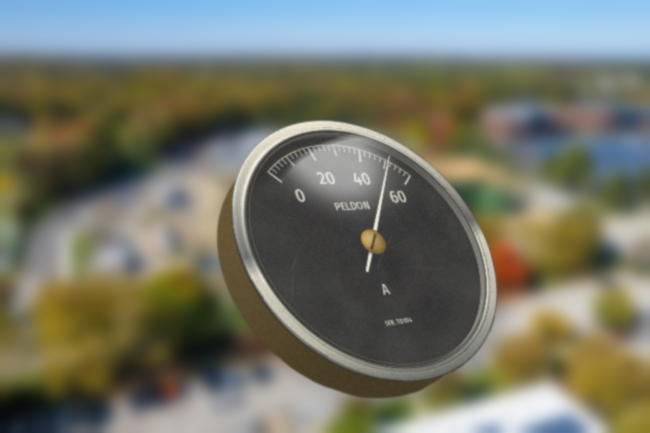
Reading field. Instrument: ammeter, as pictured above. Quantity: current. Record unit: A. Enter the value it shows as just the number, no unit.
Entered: 50
